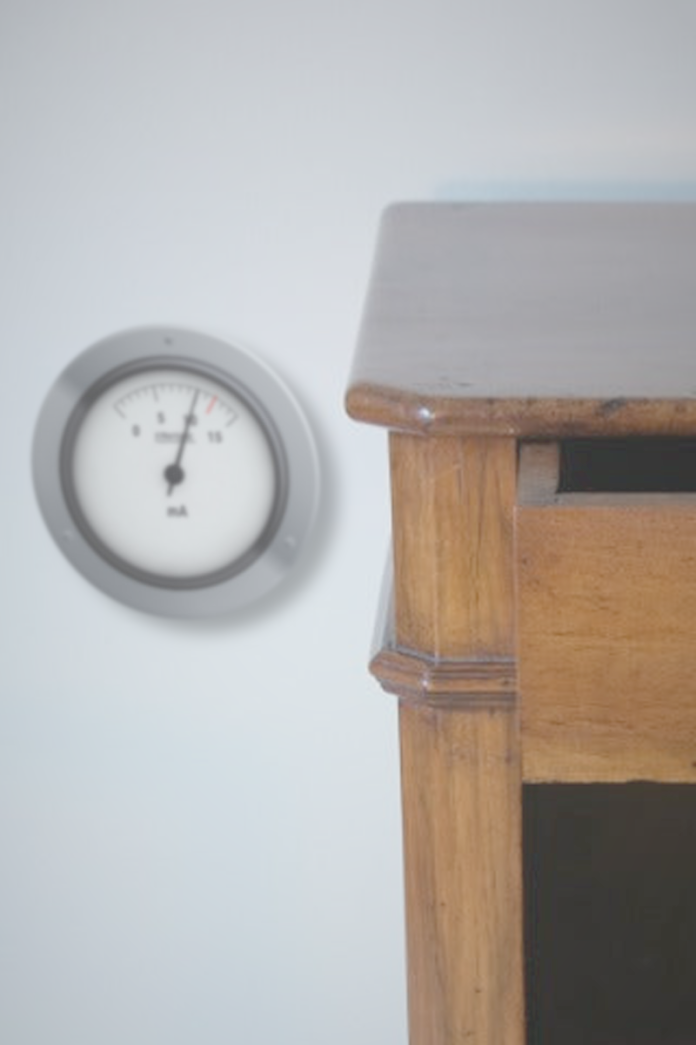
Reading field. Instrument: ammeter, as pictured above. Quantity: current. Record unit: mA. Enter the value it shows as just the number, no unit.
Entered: 10
